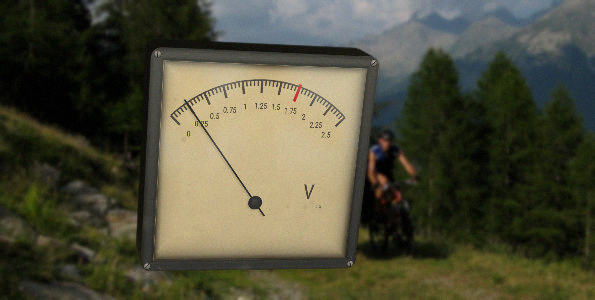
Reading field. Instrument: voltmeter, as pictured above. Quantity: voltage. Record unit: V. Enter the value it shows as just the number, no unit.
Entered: 0.25
